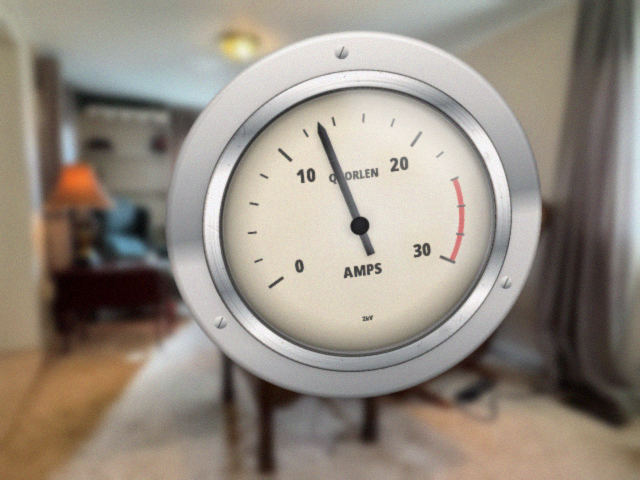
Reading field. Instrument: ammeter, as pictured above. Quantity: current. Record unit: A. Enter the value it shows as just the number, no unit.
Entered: 13
